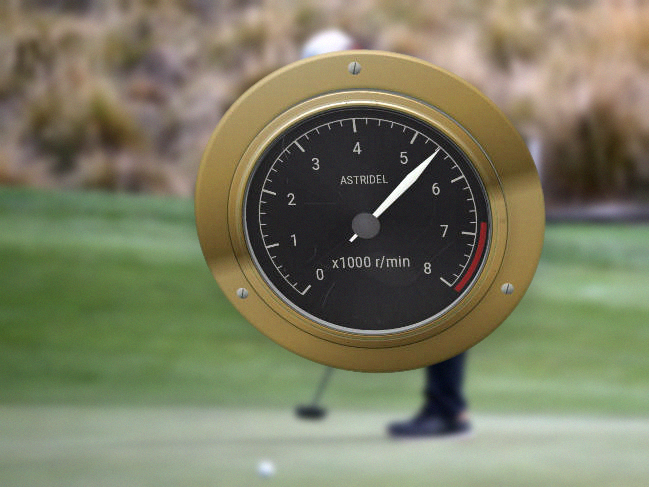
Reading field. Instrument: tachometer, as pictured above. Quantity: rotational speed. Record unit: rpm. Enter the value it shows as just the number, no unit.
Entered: 5400
